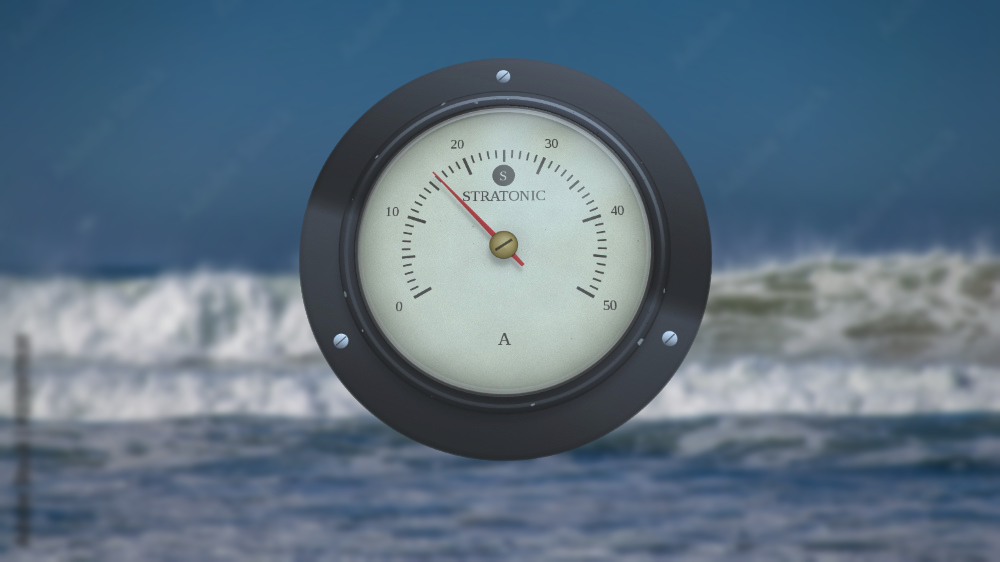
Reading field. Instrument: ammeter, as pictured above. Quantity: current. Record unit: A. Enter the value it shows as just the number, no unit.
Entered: 16
